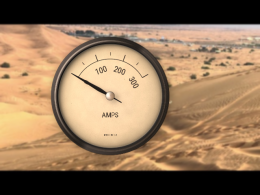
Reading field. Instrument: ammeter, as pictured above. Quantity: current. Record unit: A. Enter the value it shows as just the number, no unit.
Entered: 0
